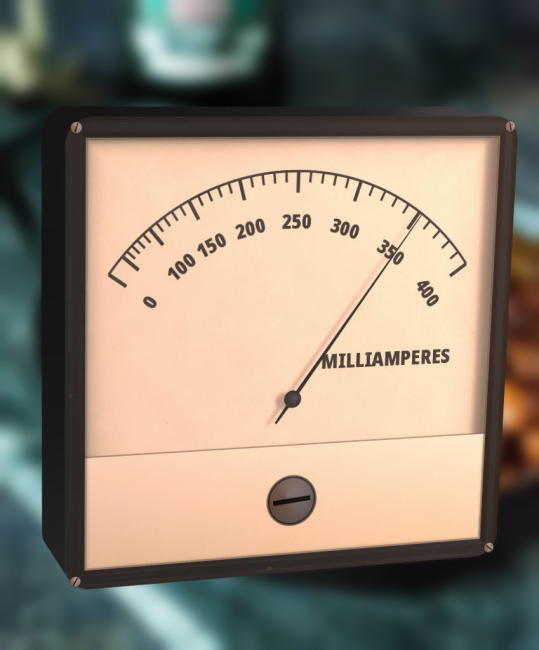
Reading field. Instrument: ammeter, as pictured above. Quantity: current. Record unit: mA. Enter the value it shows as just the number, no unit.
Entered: 350
